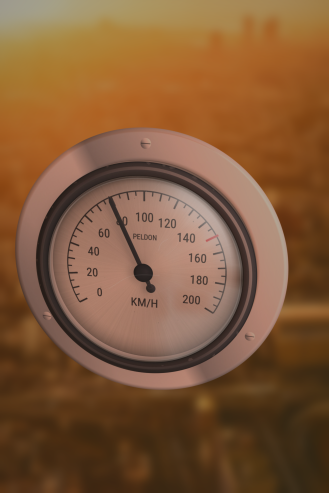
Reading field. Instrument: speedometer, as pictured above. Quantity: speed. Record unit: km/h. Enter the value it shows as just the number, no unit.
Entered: 80
